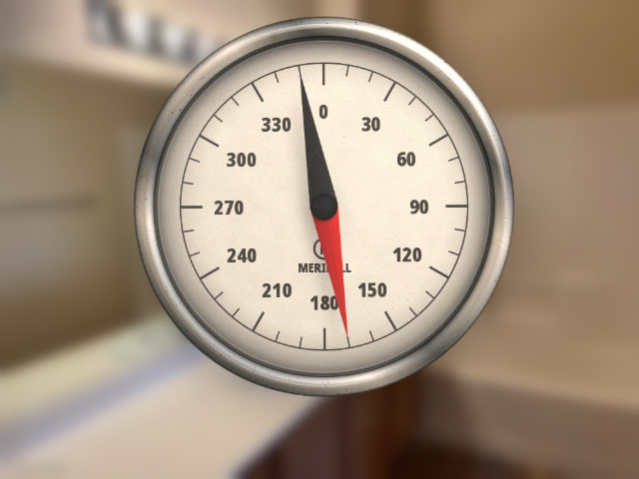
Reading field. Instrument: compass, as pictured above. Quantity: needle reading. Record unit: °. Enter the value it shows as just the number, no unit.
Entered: 170
